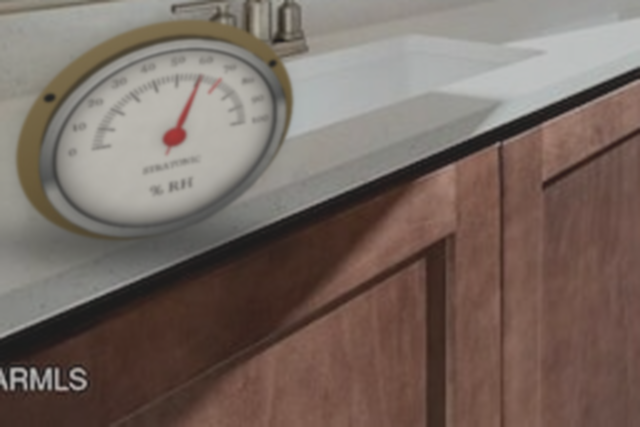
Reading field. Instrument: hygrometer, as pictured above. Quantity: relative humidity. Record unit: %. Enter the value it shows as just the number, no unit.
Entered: 60
